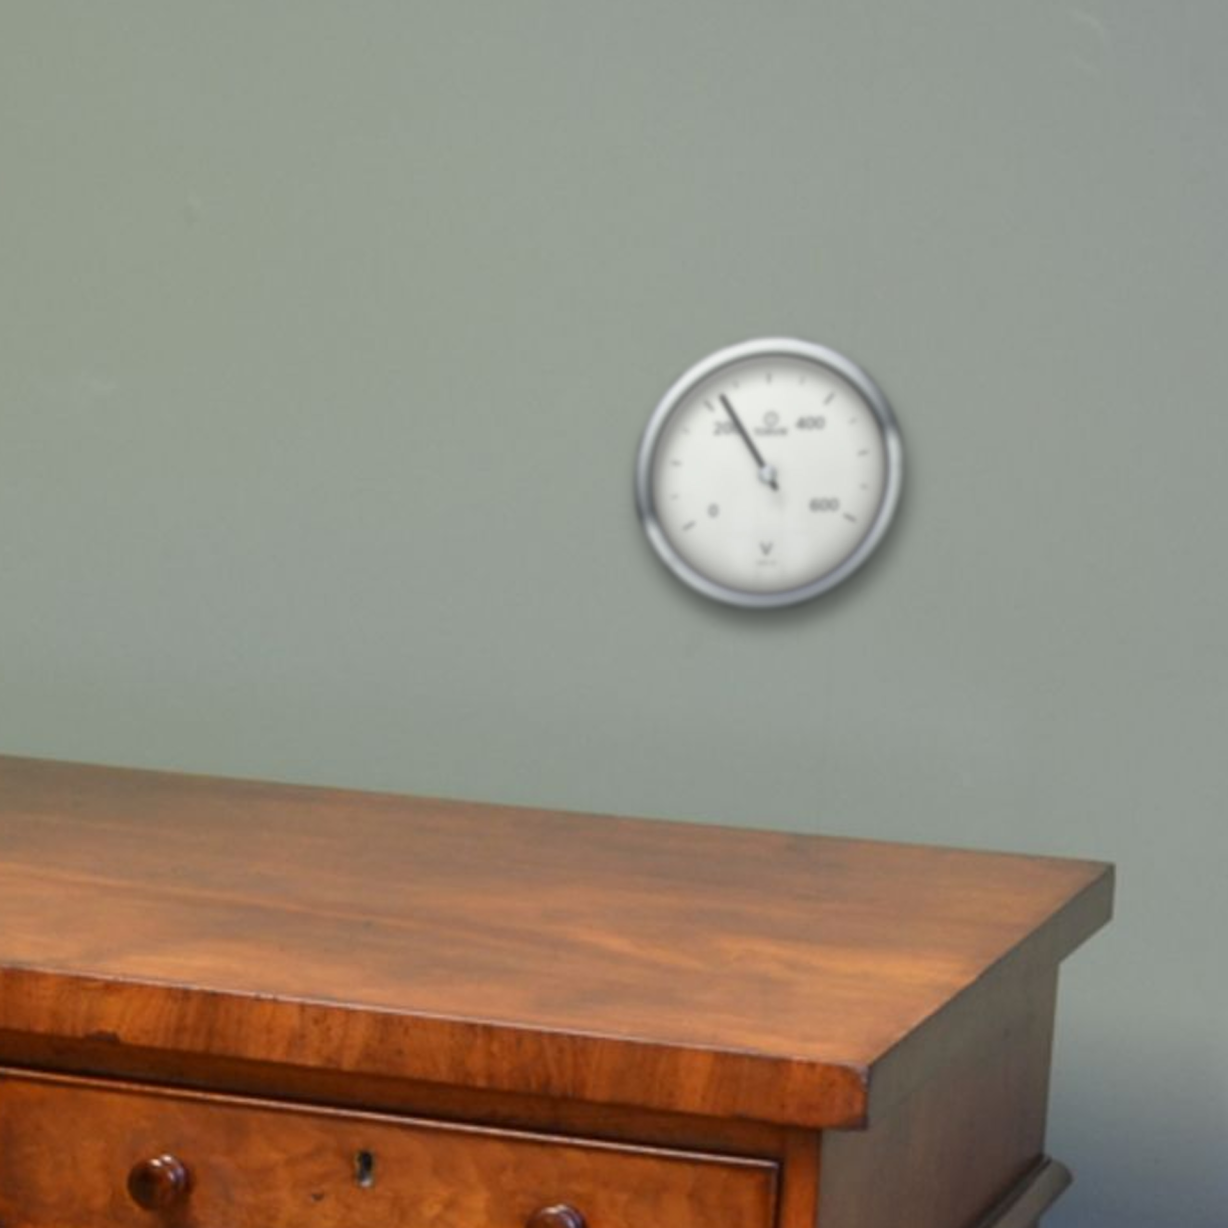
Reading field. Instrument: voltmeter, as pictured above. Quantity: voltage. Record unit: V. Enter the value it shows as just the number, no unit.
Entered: 225
